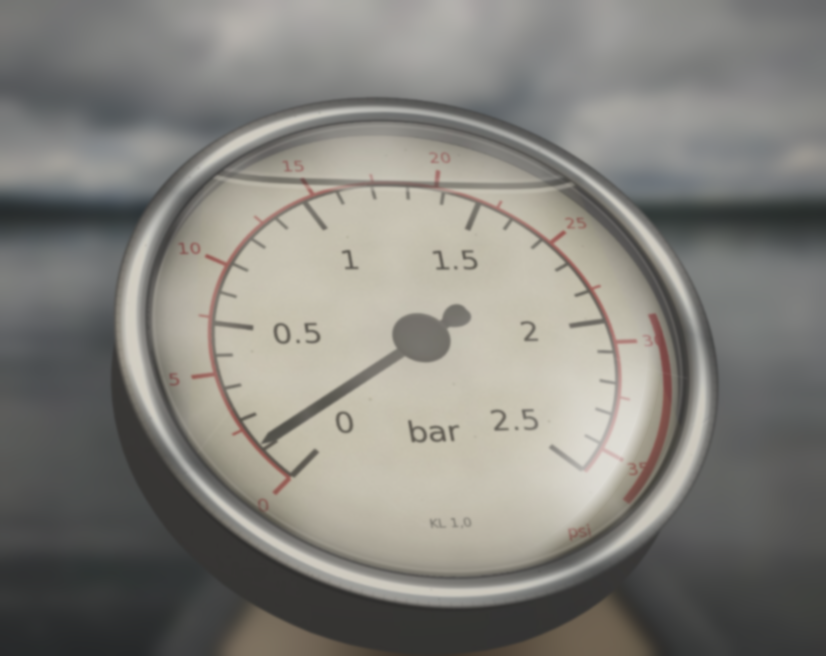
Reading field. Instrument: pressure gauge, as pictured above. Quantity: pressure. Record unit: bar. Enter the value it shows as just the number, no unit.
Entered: 0.1
